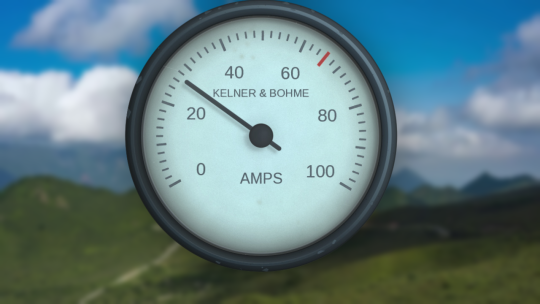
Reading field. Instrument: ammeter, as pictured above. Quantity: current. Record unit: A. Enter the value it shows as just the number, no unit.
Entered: 27
